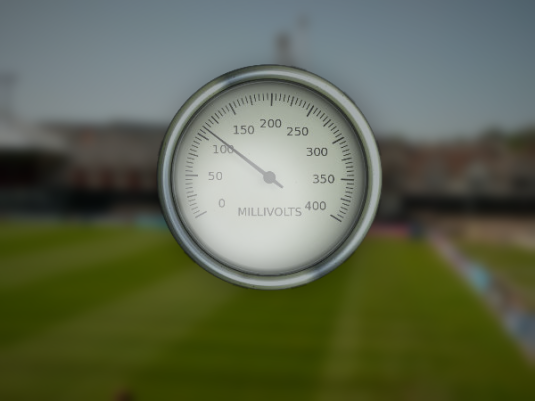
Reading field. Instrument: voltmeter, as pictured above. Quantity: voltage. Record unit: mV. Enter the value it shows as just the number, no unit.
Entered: 110
